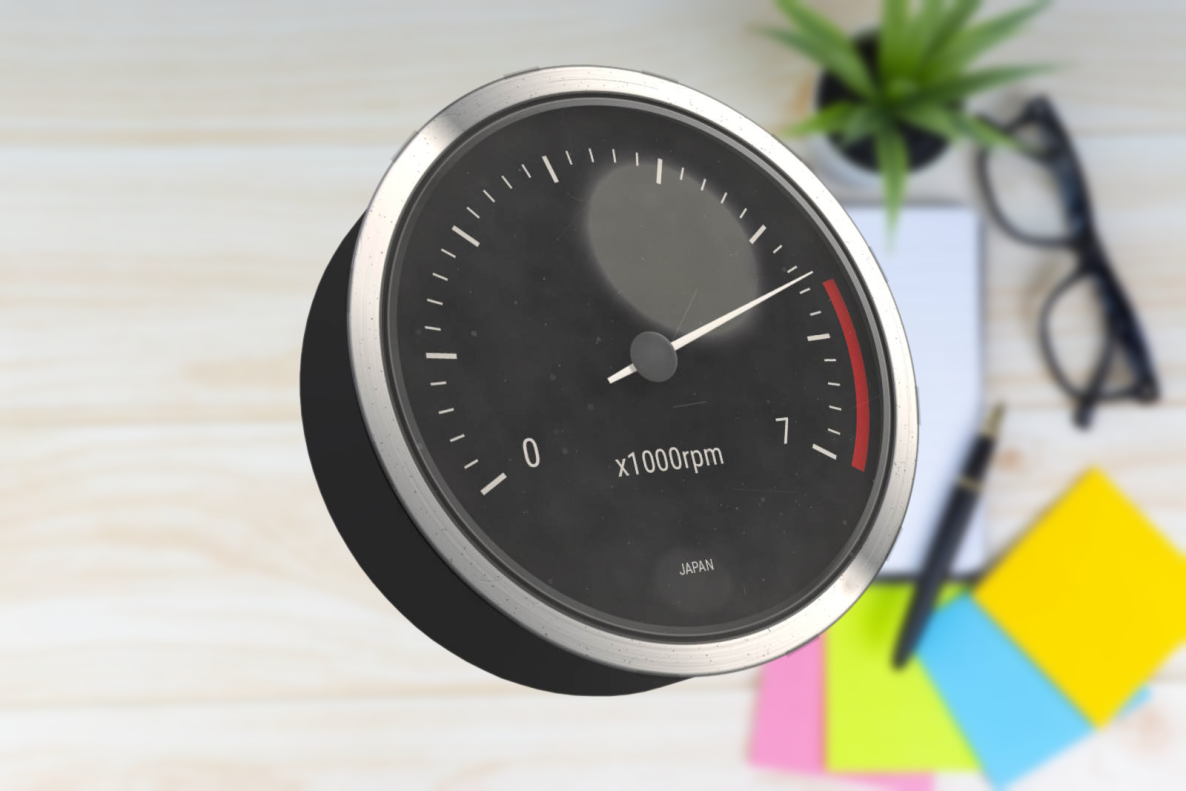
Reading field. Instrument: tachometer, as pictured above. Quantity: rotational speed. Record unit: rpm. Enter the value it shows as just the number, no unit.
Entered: 5500
